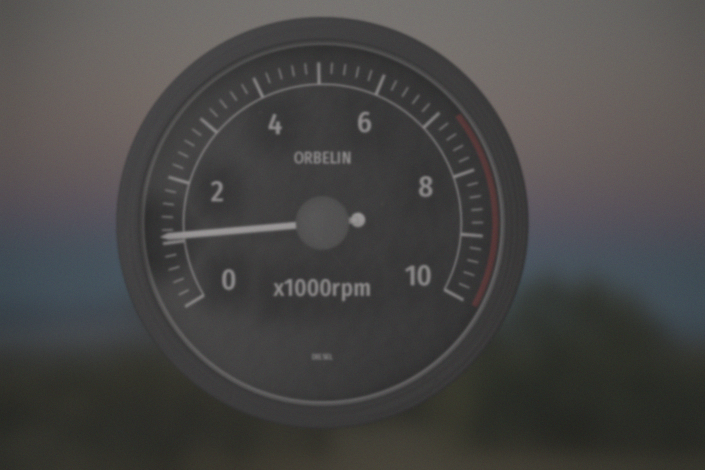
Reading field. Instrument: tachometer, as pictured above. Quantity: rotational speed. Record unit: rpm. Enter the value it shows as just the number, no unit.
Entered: 1100
